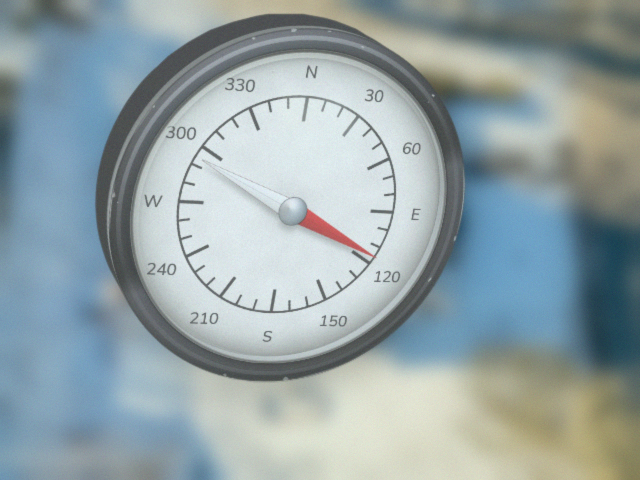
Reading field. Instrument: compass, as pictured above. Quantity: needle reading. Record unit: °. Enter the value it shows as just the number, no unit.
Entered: 115
